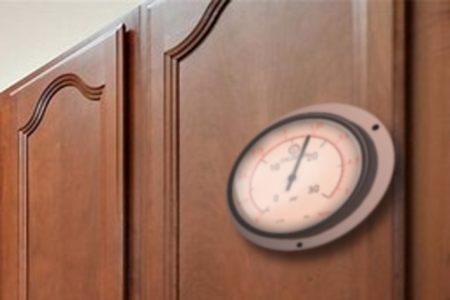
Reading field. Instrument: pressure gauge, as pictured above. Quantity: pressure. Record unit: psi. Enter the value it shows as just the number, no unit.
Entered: 17.5
